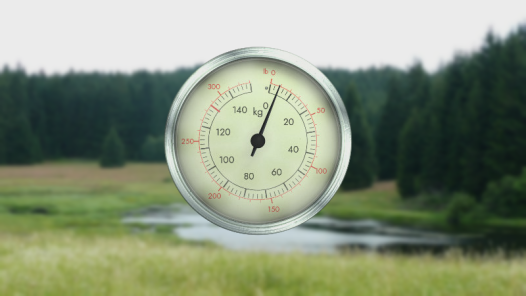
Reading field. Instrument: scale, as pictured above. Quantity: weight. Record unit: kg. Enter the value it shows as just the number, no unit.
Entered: 4
